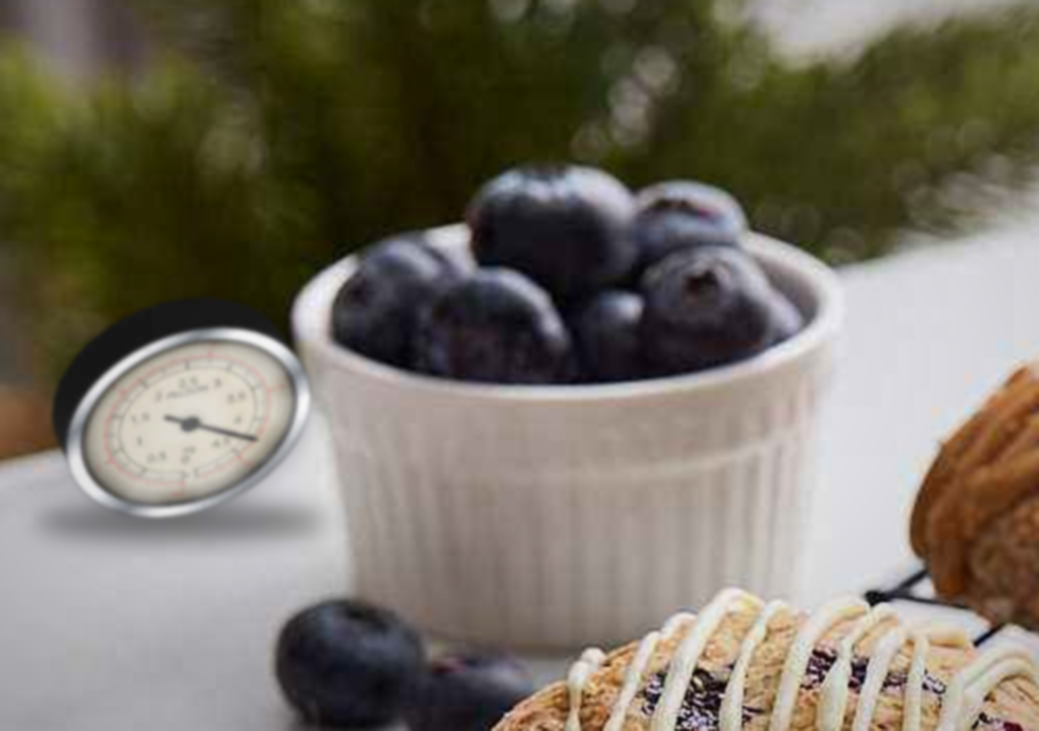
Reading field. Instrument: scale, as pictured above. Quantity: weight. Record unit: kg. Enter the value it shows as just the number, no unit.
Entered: 4.25
